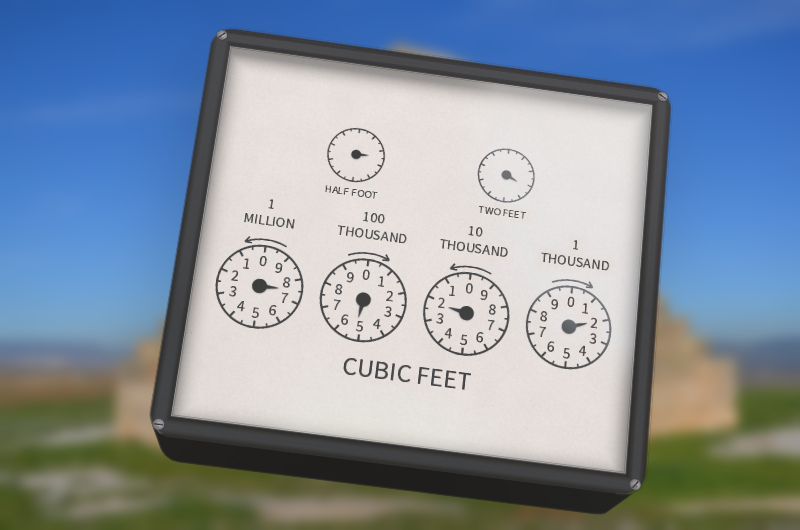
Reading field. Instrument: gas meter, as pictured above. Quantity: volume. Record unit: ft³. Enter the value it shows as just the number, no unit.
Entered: 752200
